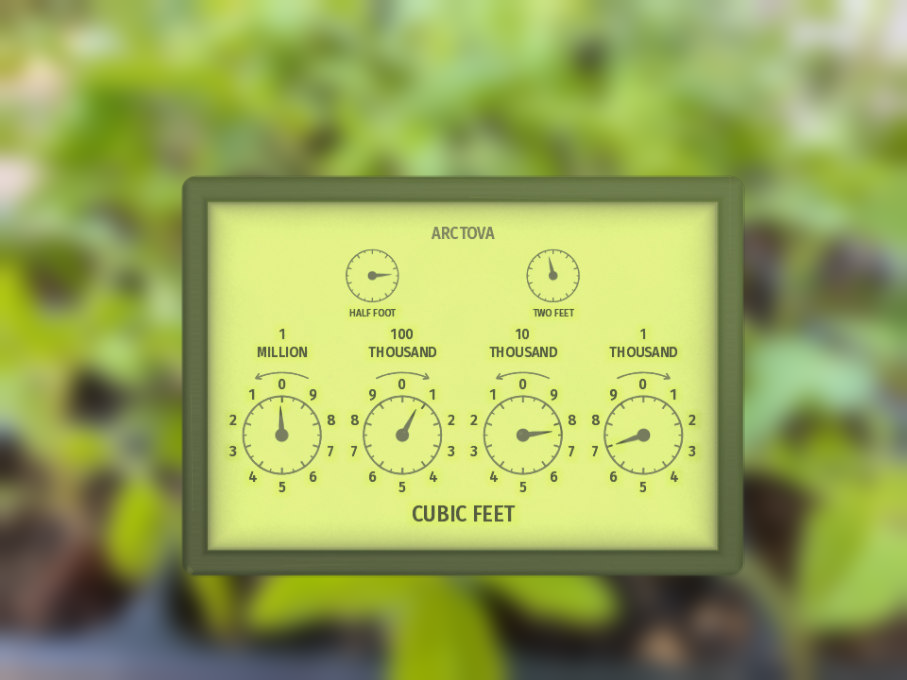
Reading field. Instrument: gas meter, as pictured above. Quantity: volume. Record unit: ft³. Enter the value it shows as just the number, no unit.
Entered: 7700
